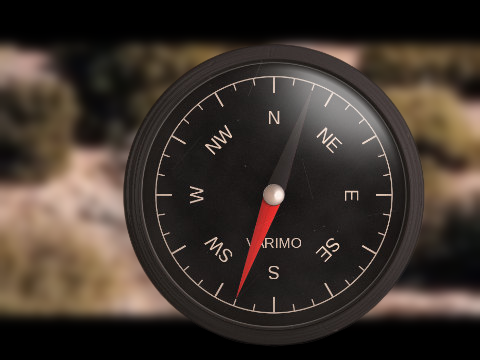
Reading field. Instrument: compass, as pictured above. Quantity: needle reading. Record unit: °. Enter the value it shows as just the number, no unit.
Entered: 200
